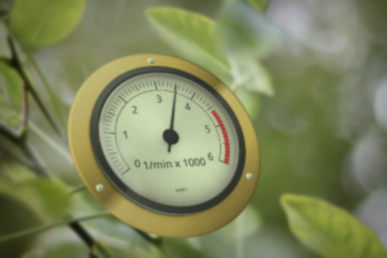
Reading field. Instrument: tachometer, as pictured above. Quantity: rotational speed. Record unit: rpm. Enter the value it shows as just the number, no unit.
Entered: 3500
